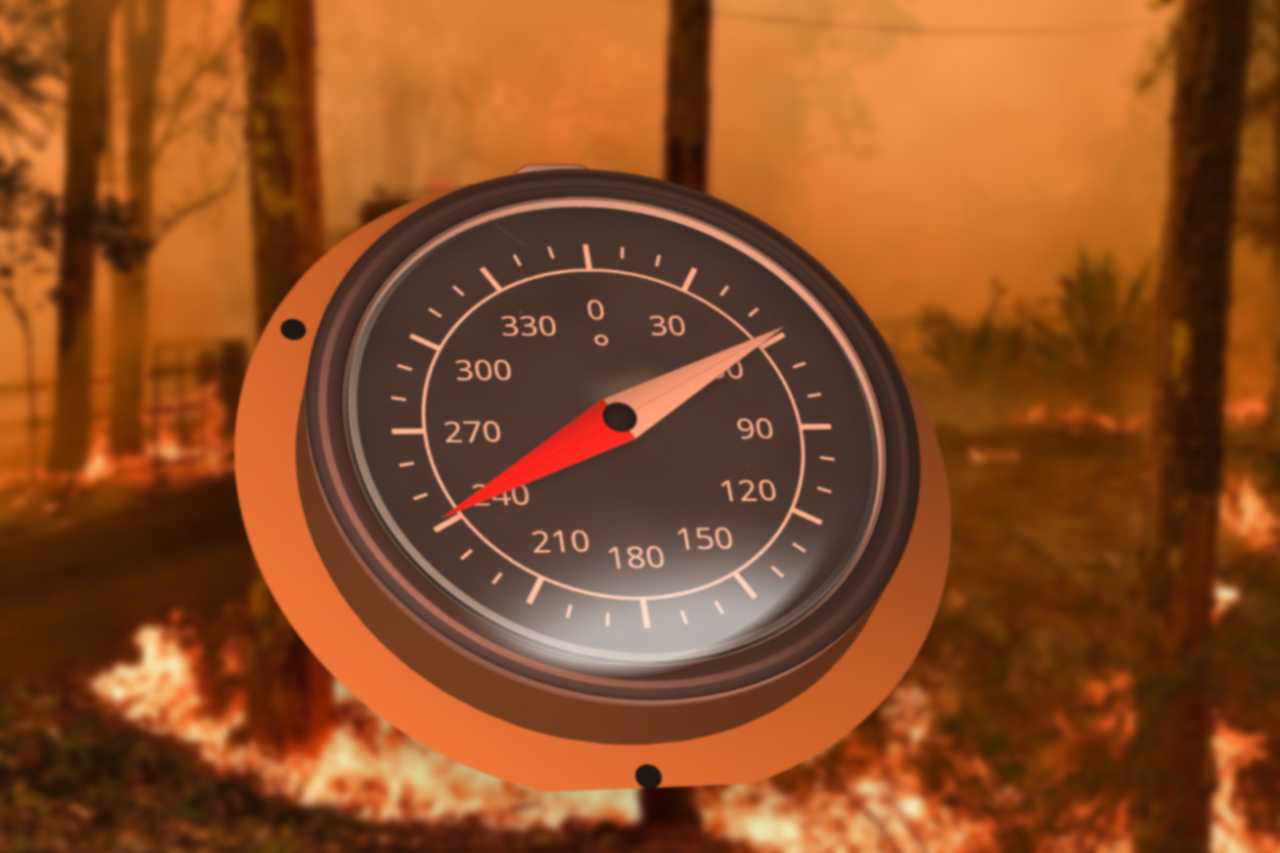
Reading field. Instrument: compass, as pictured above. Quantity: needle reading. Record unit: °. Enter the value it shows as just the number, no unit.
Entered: 240
